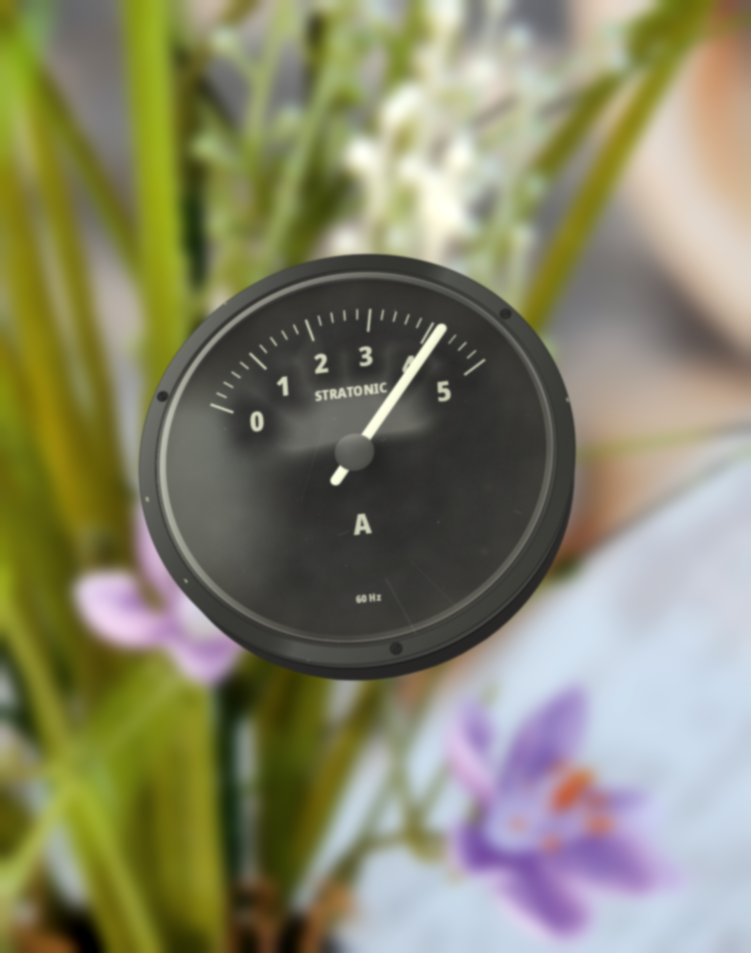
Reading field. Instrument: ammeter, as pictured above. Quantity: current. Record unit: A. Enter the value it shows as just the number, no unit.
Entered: 4.2
